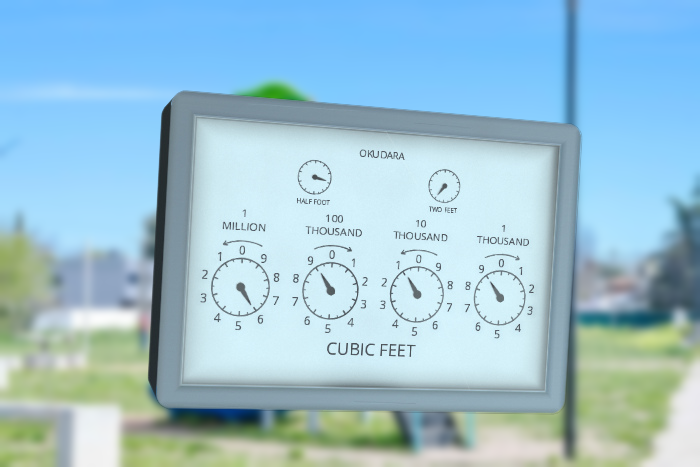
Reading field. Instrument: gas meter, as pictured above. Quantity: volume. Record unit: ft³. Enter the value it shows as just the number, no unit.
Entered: 590900
